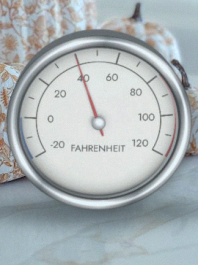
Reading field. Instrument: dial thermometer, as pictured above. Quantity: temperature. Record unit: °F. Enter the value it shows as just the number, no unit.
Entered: 40
